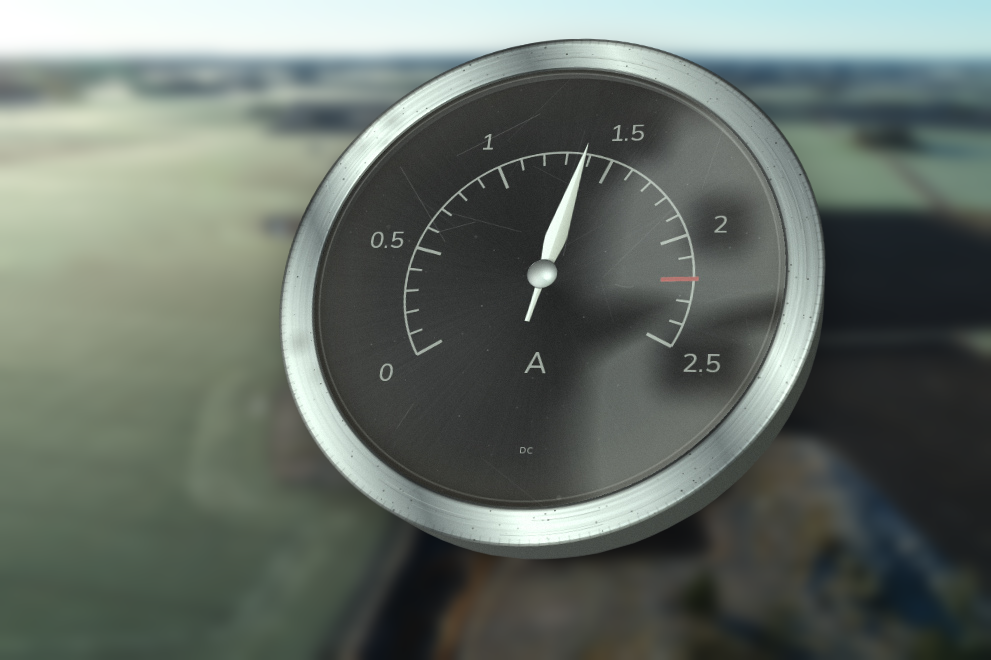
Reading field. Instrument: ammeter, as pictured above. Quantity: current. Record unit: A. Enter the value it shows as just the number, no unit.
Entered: 1.4
